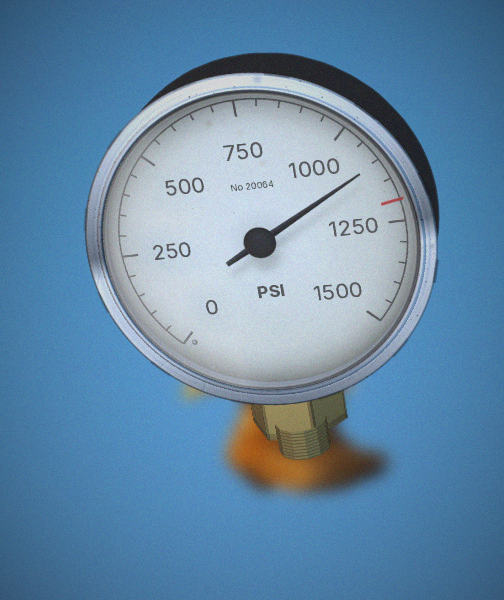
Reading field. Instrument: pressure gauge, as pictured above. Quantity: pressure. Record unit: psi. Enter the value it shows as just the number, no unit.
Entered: 1100
